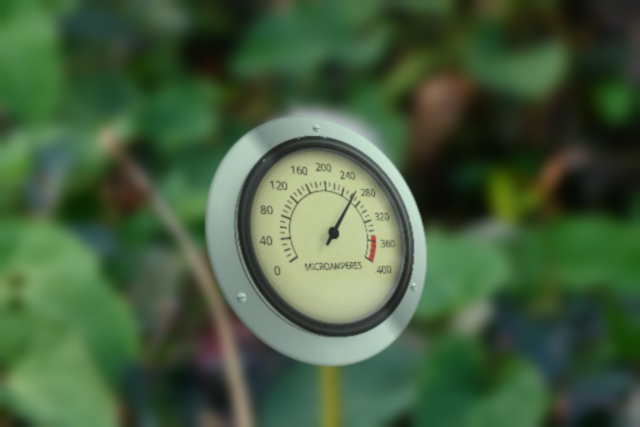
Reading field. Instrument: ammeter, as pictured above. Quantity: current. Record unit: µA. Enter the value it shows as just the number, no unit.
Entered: 260
